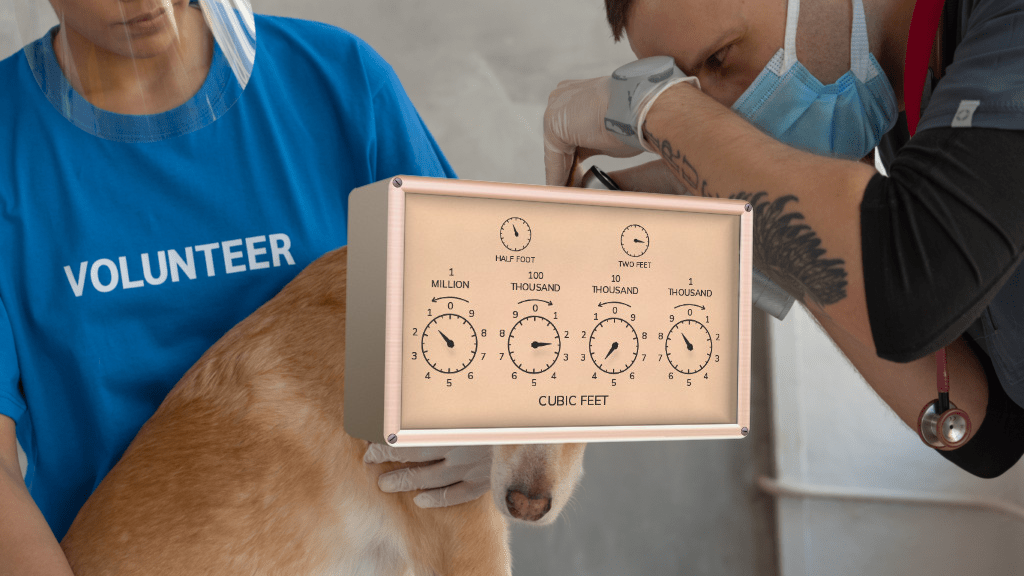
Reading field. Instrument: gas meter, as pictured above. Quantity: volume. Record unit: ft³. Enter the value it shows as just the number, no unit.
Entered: 123900
